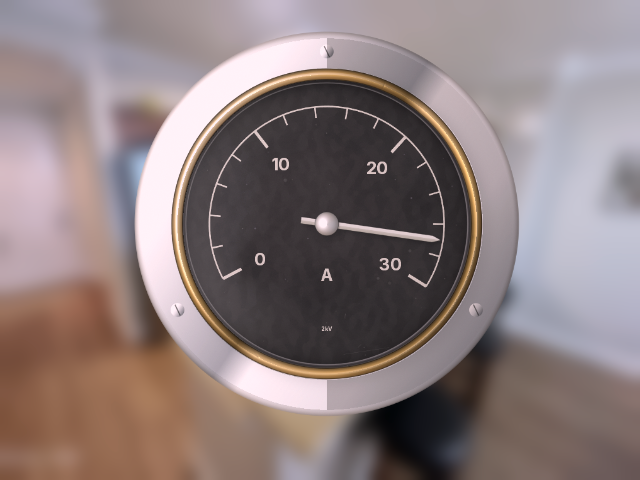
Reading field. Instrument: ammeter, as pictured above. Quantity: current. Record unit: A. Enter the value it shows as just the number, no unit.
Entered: 27
